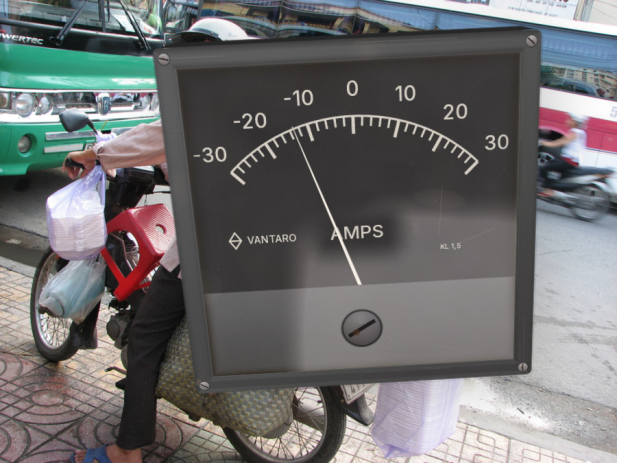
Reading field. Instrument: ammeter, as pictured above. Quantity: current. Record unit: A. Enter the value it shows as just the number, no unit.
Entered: -13
